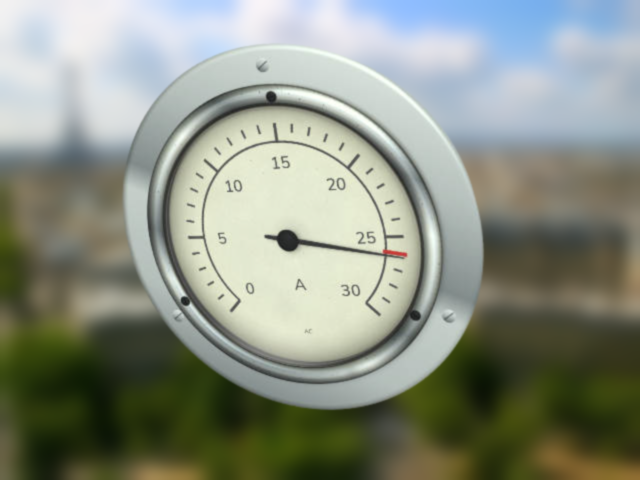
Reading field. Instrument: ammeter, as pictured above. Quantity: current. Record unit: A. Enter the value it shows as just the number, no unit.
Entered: 26
